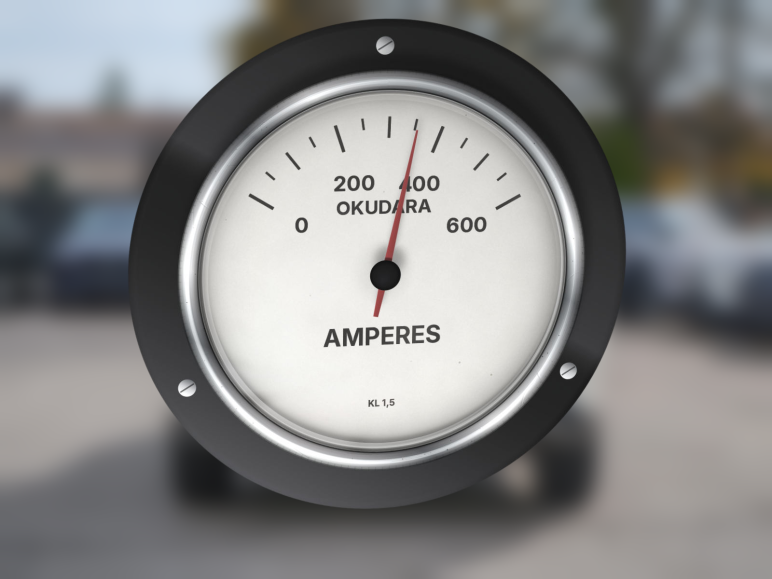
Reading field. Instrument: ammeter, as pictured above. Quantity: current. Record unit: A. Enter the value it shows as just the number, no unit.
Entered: 350
